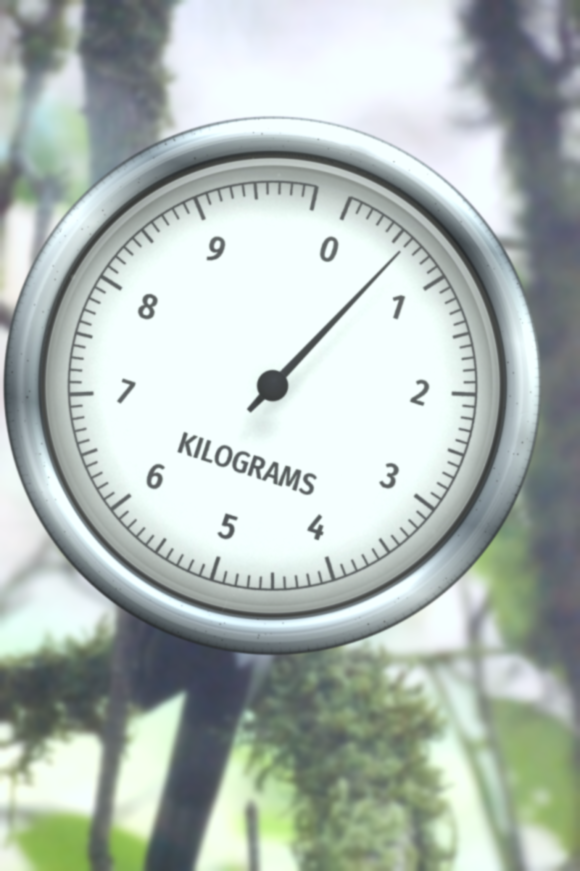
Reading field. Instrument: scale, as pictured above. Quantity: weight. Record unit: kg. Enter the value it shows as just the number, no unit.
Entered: 0.6
